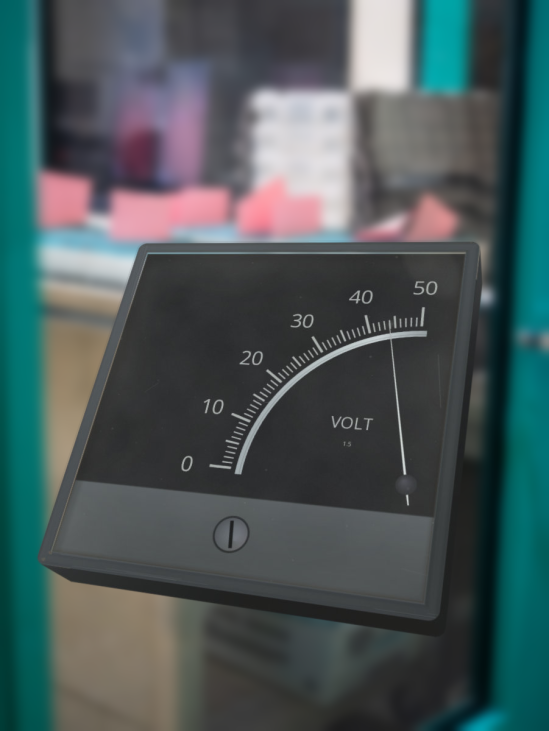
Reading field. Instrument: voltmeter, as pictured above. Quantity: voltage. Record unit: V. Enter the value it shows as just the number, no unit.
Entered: 44
